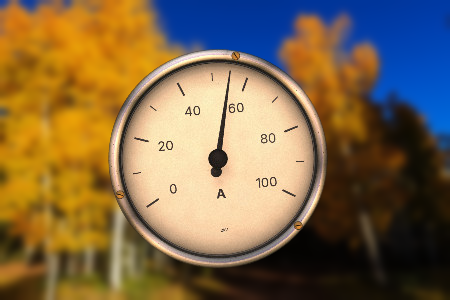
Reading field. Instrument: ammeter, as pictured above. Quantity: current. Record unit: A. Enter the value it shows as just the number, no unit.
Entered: 55
